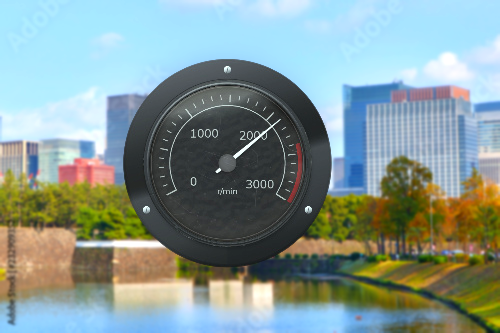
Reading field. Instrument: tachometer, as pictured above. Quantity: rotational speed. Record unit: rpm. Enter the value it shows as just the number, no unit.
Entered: 2100
